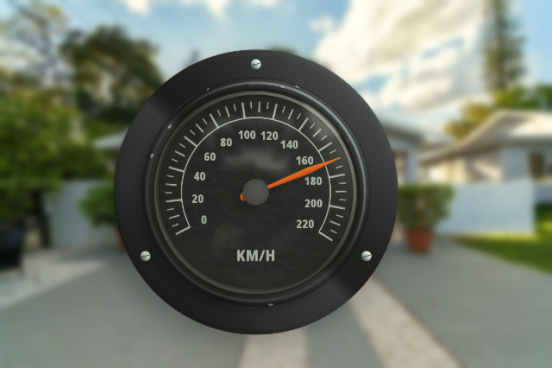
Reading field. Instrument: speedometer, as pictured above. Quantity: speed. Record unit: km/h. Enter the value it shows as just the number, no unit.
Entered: 170
